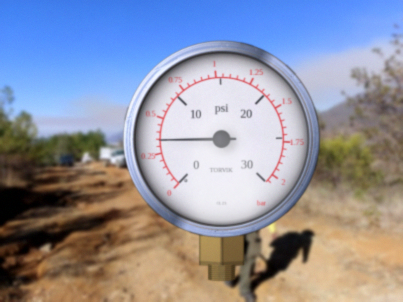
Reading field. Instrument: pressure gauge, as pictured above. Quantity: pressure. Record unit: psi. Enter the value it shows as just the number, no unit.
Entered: 5
